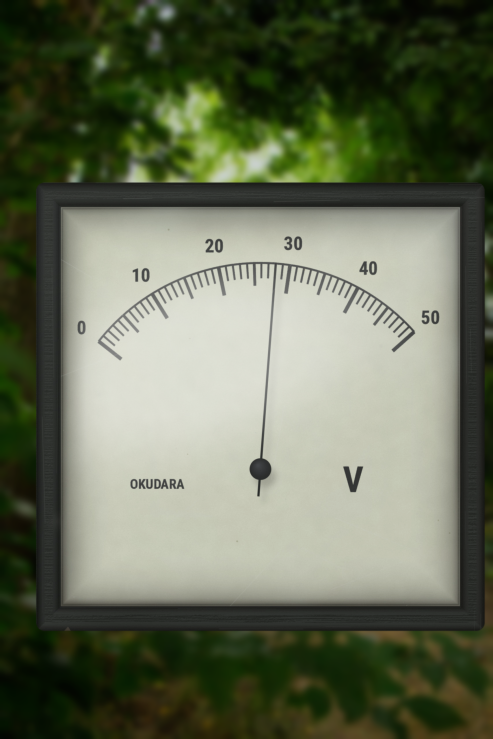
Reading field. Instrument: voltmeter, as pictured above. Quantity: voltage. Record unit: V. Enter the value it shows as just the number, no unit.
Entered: 28
